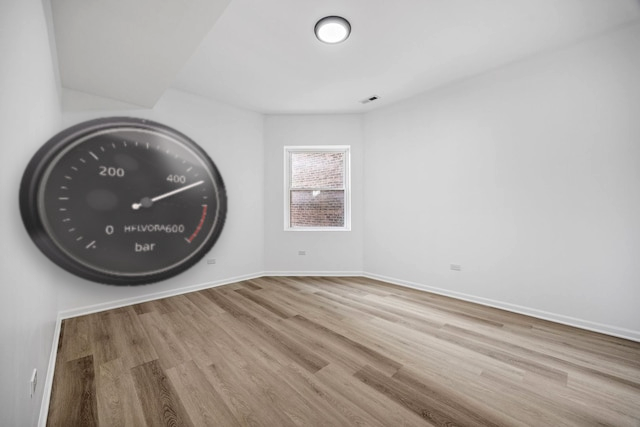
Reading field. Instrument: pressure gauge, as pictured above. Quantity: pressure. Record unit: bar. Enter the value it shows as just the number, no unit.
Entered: 440
